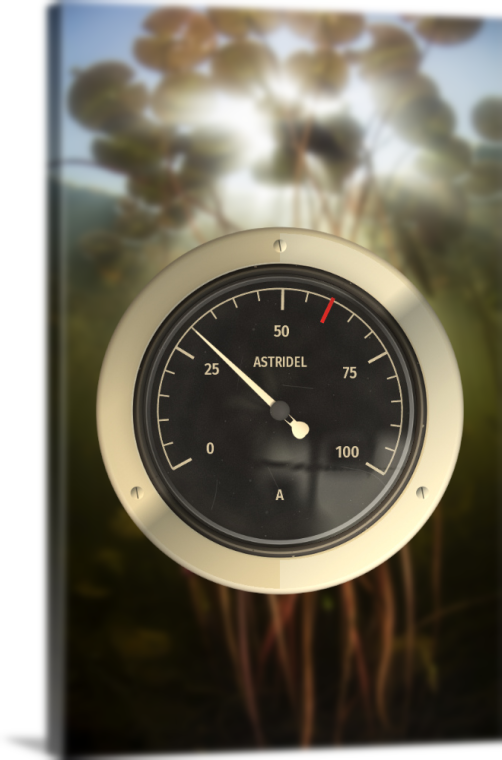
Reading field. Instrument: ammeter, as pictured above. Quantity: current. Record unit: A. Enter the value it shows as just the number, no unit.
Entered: 30
